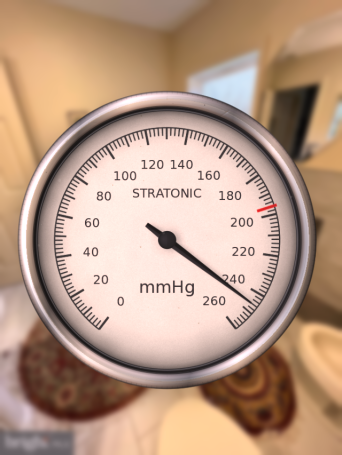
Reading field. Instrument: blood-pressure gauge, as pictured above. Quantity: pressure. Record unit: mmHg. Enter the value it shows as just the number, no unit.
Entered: 246
